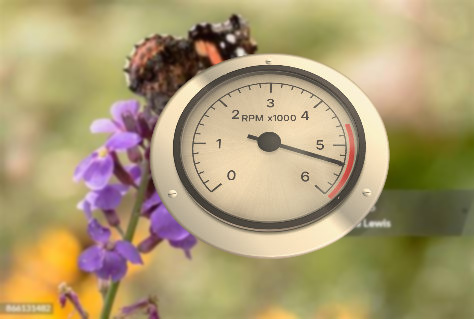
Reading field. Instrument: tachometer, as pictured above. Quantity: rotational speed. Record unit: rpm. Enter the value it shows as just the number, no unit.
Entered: 5400
